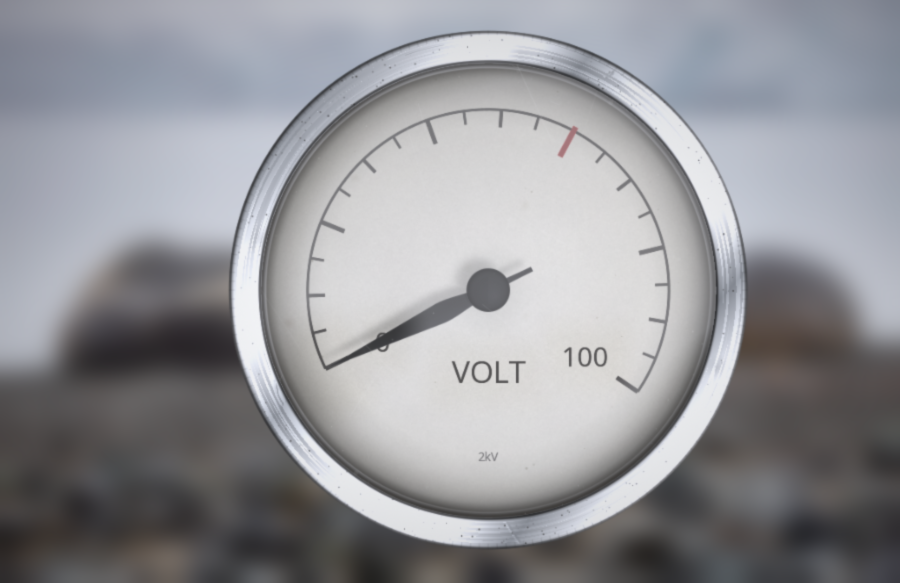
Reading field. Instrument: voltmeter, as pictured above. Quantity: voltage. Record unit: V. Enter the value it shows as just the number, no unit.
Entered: 0
